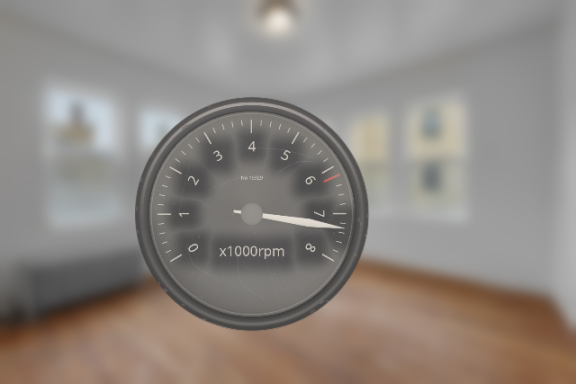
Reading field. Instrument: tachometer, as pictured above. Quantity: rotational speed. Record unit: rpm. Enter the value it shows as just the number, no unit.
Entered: 7300
